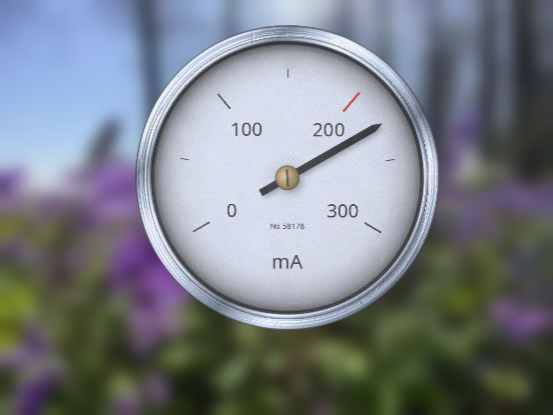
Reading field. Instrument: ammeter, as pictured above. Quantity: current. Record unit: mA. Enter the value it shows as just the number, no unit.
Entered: 225
